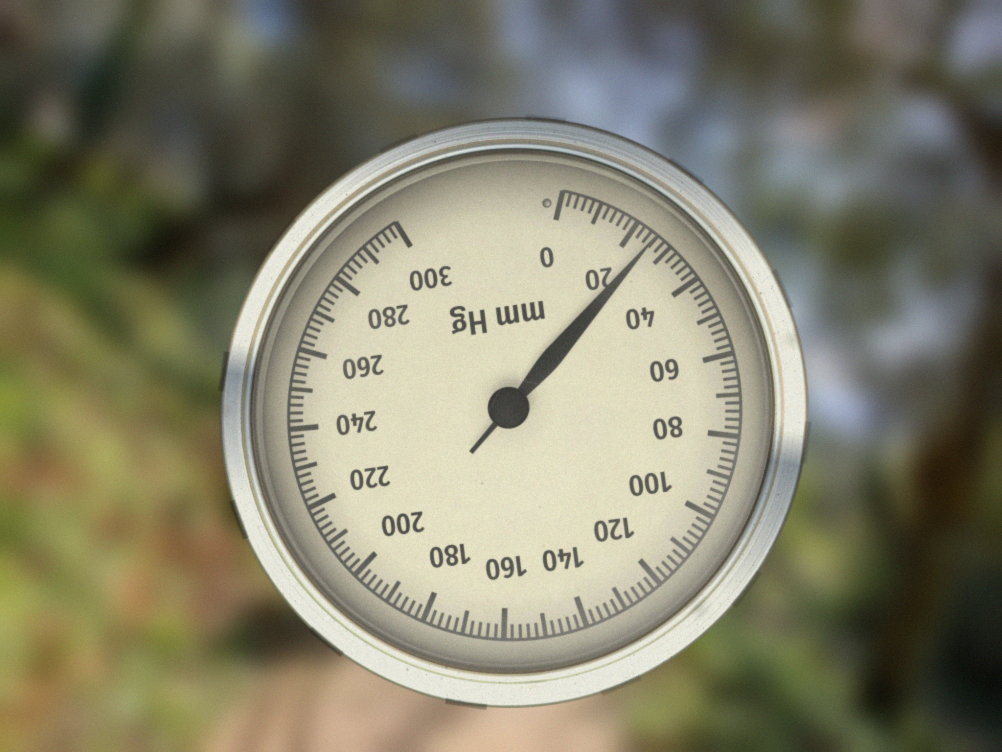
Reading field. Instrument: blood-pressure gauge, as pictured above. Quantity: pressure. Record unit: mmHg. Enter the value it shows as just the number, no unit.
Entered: 26
